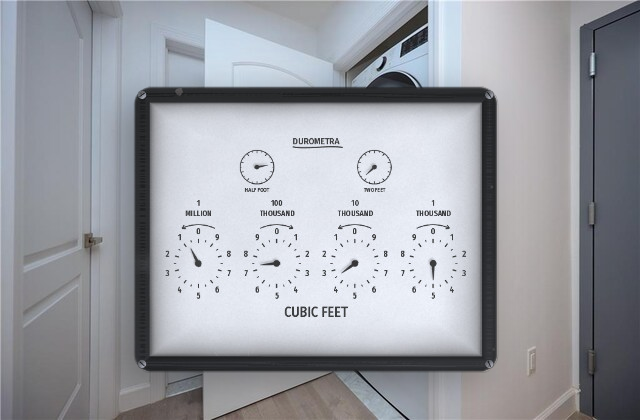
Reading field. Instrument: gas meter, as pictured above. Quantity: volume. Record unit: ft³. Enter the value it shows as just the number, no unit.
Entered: 73500
